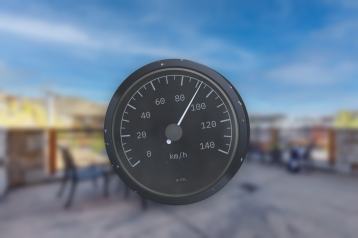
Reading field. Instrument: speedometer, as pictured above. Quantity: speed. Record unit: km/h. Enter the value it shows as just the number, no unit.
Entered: 92.5
